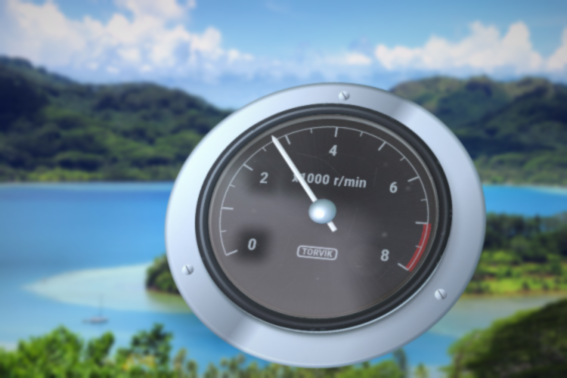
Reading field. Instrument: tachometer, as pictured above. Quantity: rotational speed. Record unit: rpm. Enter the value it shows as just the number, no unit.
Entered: 2750
